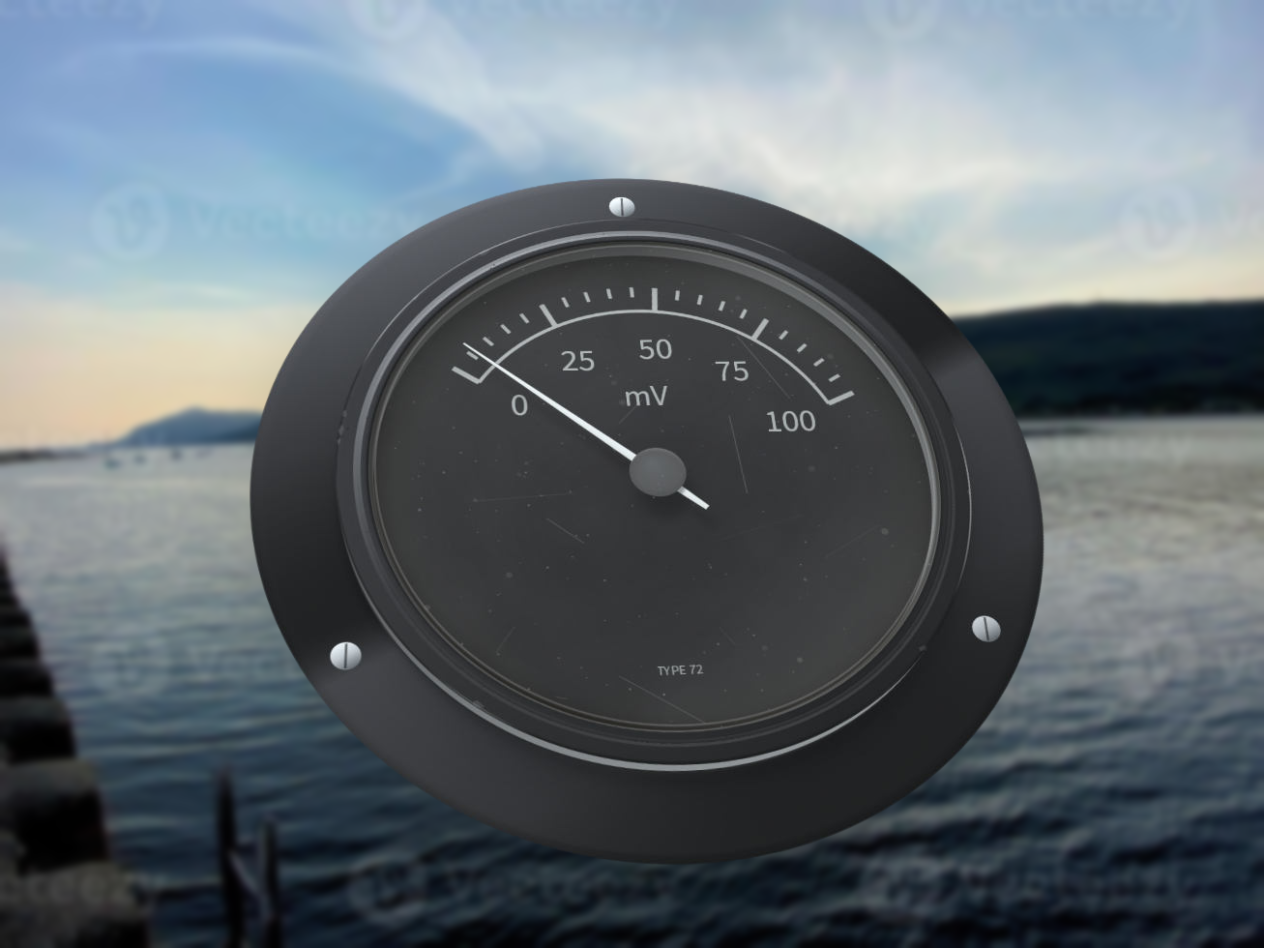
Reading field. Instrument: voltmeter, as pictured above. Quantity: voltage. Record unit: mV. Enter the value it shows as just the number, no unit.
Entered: 5
